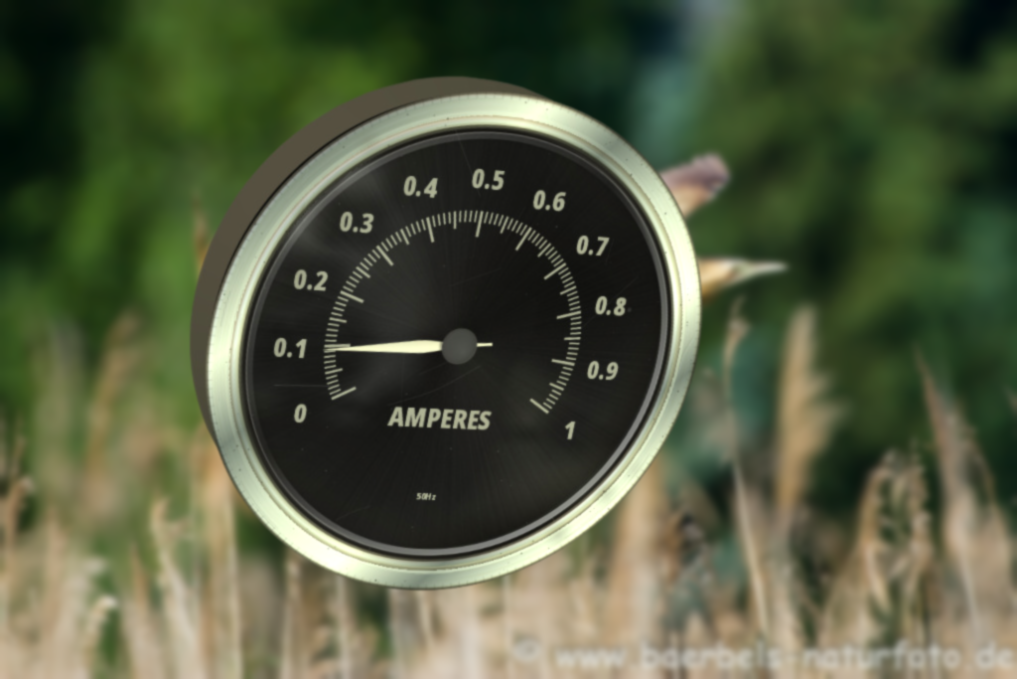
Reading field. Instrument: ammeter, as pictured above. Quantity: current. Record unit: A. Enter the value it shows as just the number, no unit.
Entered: 0.1
